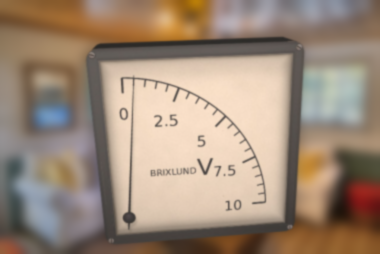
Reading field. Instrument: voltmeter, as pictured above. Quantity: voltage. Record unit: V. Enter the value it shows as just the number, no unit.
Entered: 0.5
